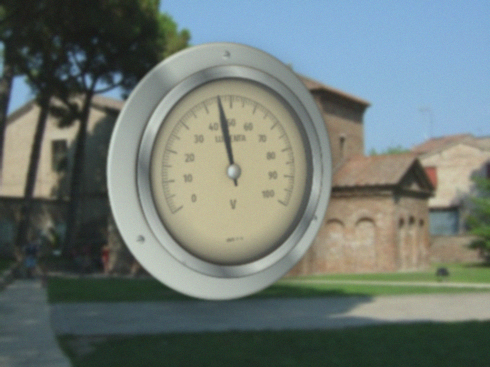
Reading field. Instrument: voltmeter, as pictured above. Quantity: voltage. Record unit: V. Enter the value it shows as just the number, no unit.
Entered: 45
